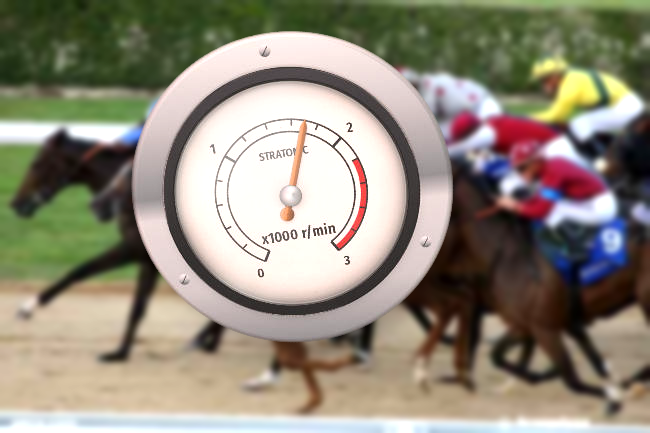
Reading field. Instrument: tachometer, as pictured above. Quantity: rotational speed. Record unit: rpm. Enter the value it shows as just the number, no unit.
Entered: 1700
